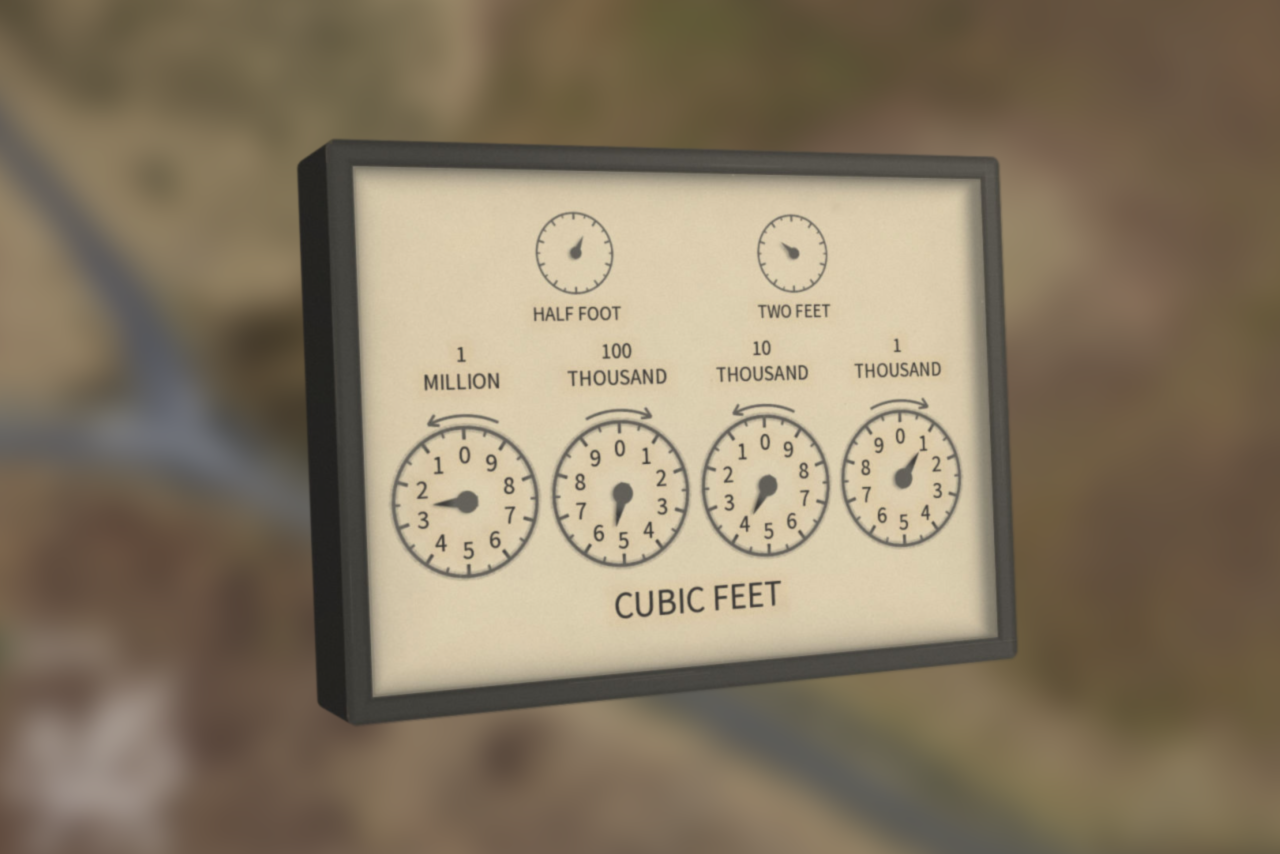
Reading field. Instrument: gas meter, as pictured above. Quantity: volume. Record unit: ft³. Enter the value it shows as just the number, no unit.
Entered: 254100
